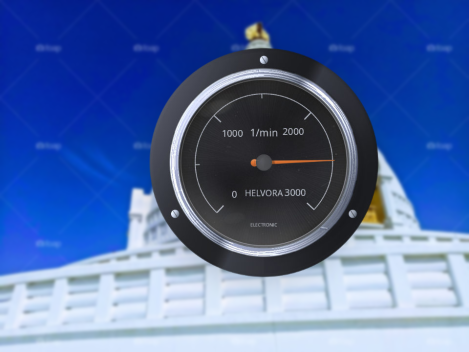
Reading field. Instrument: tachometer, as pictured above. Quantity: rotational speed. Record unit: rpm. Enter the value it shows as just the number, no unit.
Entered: 2500
